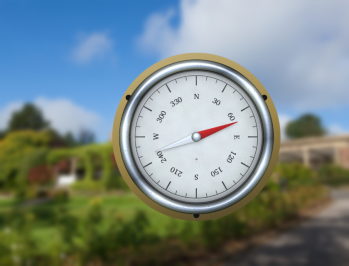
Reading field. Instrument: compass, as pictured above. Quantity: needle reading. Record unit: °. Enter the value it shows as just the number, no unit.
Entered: 70
